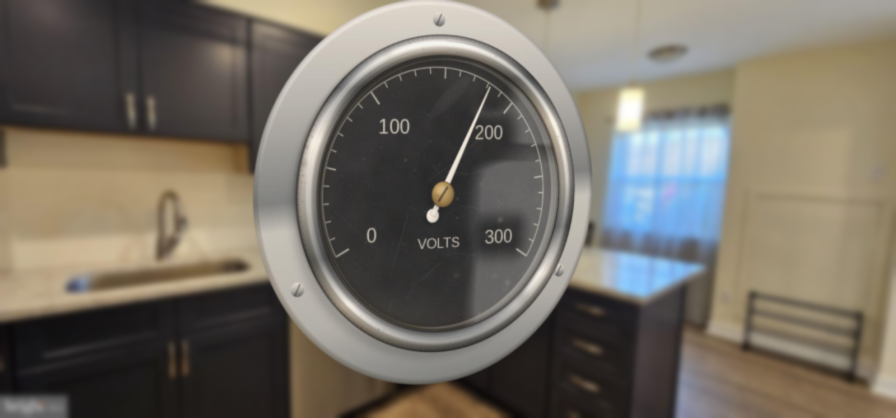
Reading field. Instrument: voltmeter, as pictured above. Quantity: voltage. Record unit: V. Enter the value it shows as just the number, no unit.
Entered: 180
